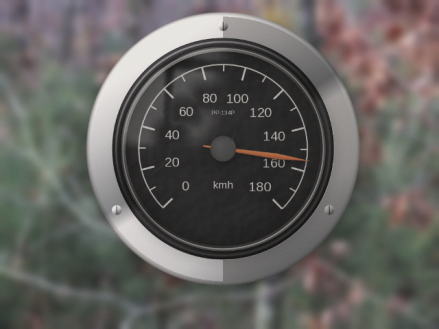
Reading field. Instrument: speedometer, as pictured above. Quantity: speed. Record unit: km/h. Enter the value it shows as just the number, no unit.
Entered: 155
